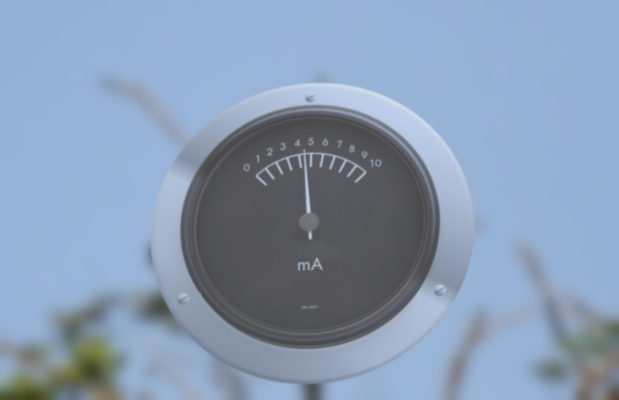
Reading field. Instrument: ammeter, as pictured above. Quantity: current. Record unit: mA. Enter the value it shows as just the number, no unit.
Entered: 4.5
